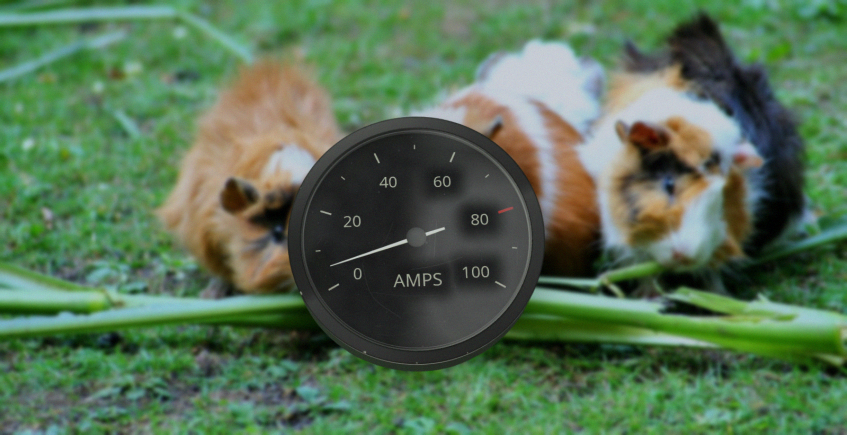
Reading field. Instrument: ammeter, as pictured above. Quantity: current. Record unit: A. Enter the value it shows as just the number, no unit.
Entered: 5
